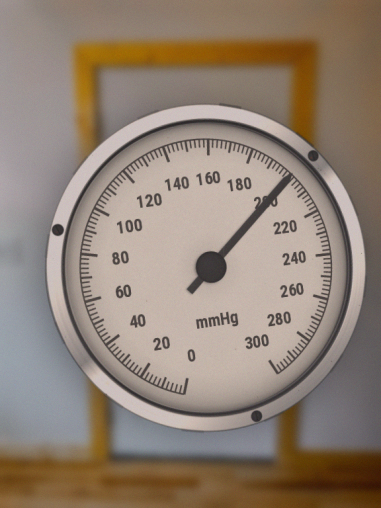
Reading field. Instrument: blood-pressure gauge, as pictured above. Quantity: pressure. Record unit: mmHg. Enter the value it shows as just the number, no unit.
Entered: 200
